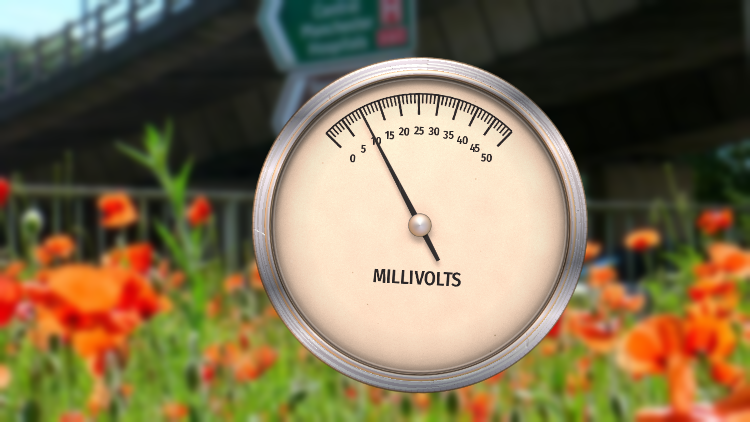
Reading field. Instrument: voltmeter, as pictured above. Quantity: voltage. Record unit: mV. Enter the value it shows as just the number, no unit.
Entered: 10
